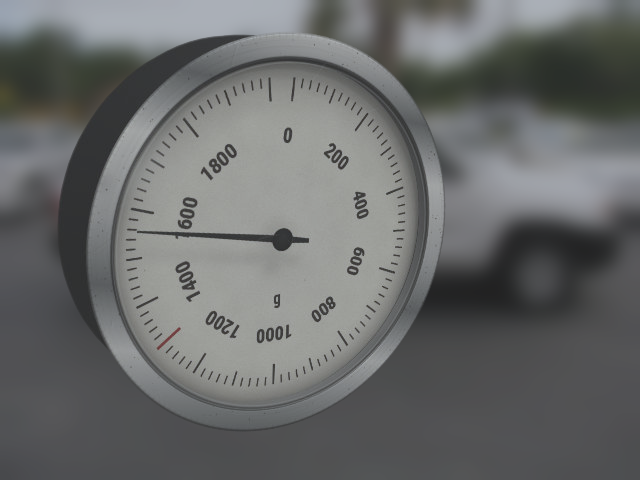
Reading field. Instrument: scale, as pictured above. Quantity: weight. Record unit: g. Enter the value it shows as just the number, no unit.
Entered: 1560
